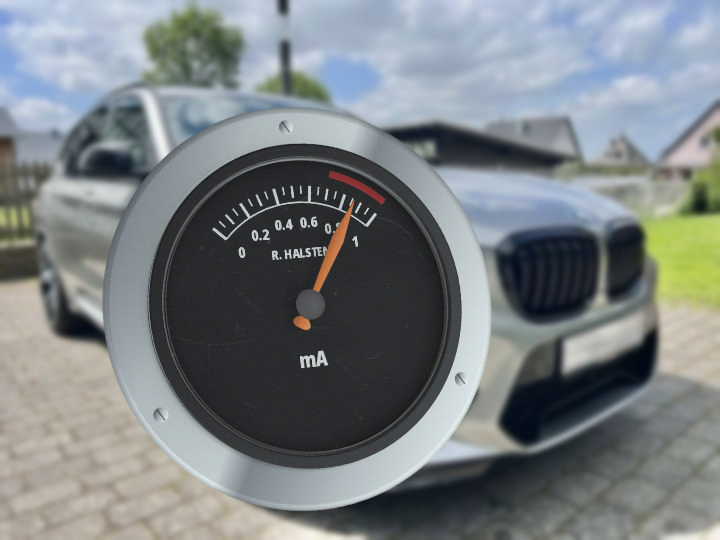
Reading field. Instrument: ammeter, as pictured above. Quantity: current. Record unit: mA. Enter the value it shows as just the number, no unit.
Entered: 0.85
